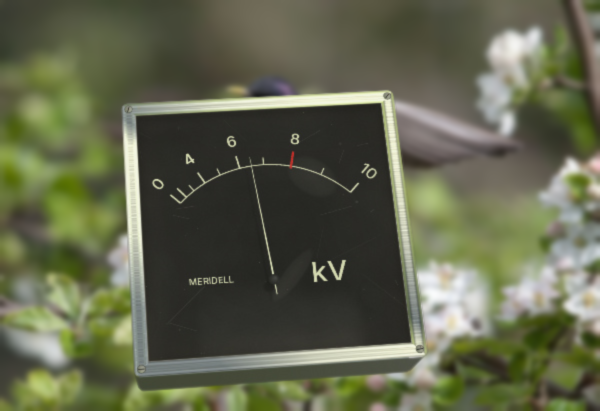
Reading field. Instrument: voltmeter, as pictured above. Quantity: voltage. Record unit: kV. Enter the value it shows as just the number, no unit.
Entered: 6.5
